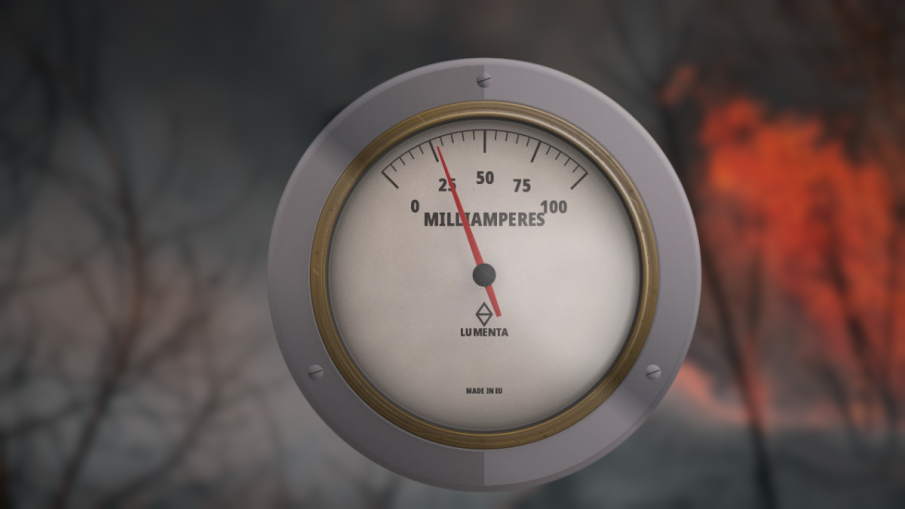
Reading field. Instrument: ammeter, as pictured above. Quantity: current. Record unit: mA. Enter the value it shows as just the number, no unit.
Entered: 27.5
